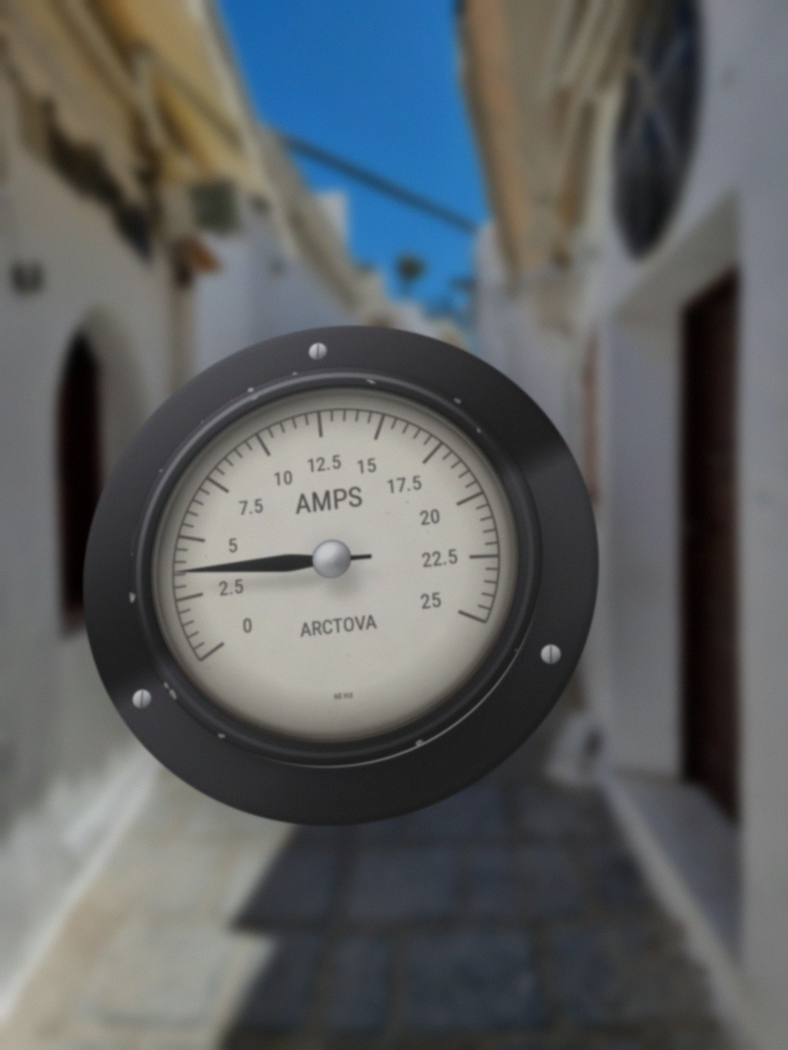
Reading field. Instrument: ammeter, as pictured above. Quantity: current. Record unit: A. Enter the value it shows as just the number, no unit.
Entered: 3.5
